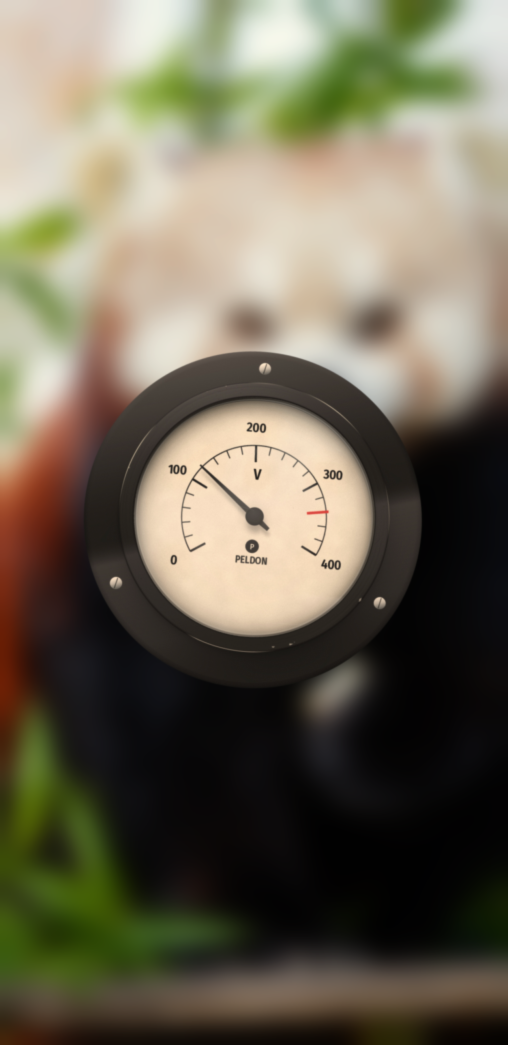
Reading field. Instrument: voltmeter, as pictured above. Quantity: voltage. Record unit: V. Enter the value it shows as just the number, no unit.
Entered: 120
